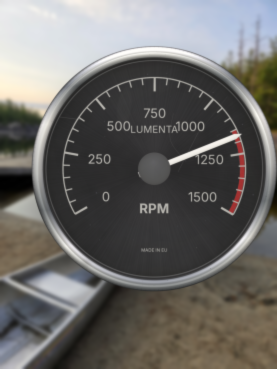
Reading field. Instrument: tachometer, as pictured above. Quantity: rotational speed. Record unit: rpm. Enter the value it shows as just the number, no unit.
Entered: 1175
